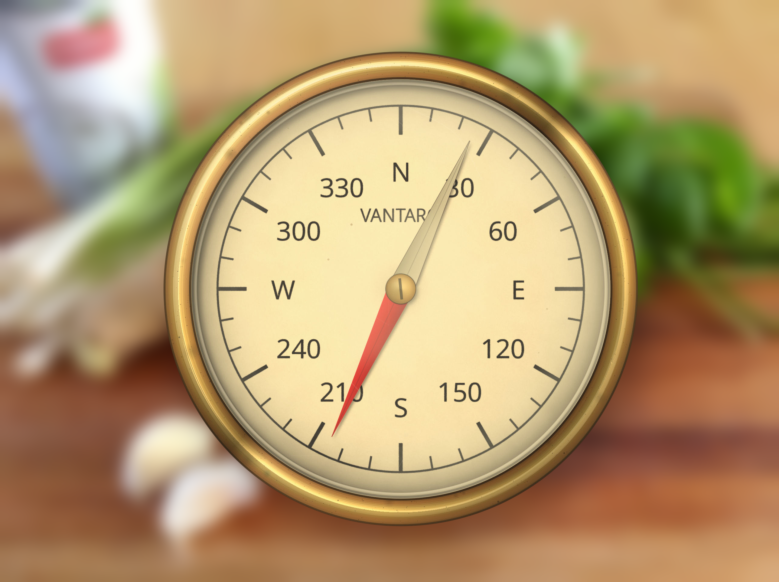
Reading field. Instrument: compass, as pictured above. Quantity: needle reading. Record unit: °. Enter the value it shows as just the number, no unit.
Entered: 205
